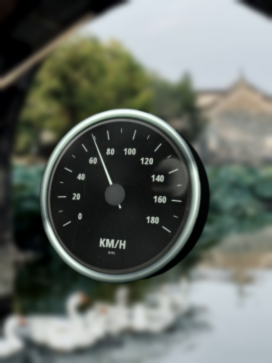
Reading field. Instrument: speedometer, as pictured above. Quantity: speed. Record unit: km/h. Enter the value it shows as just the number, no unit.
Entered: 70
